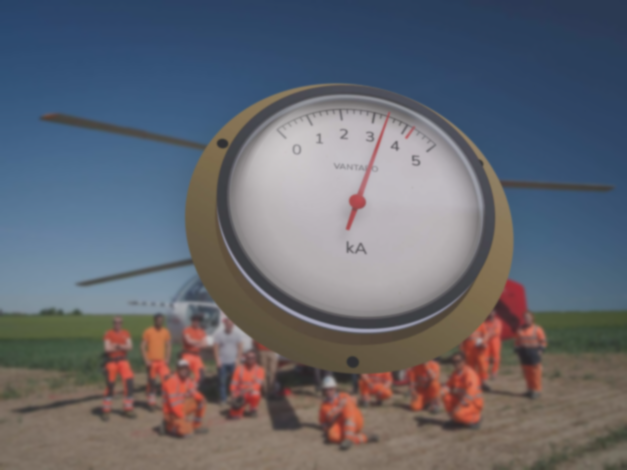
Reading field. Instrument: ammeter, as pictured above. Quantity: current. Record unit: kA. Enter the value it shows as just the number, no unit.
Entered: 3.4
